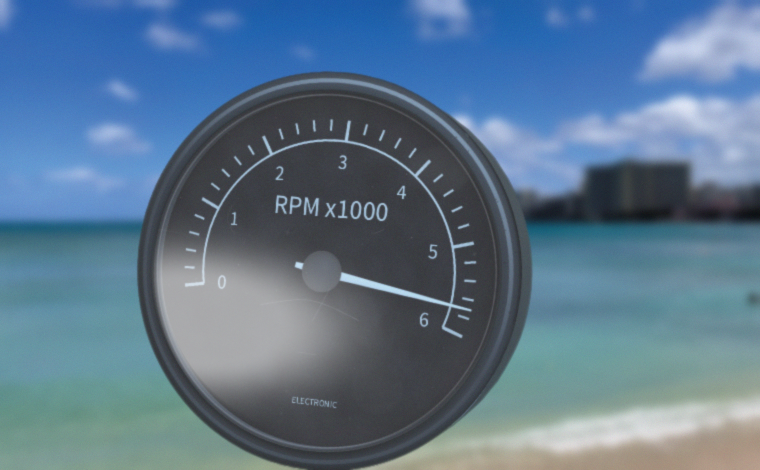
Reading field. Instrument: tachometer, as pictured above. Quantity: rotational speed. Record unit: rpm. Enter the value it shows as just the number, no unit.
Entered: 5700
